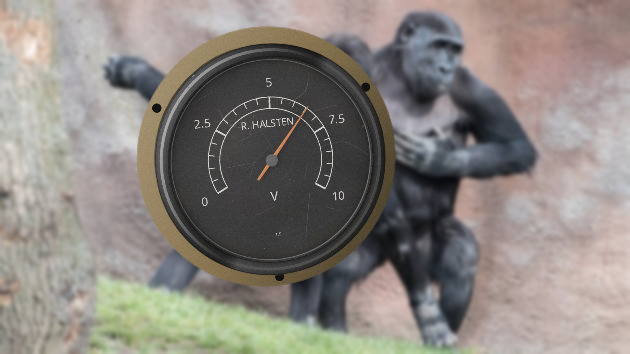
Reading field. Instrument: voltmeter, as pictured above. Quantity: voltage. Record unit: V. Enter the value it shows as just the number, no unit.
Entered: 6.5
